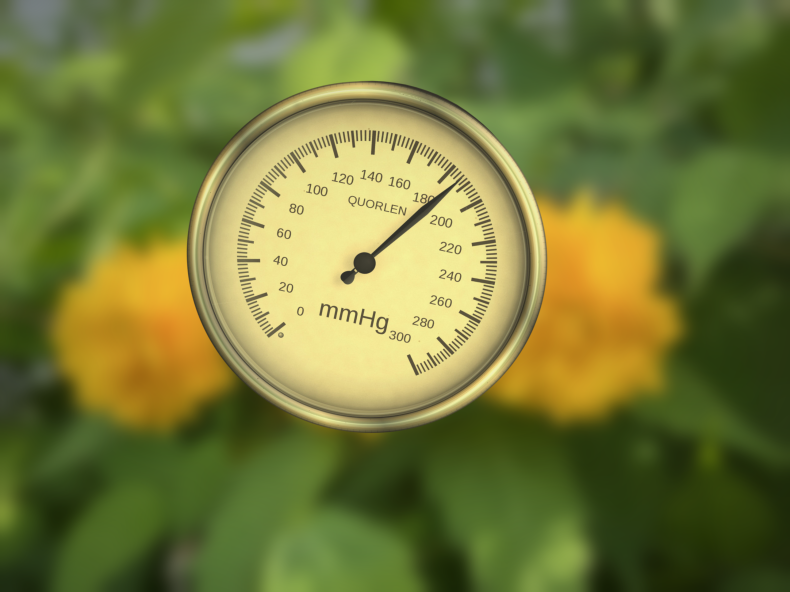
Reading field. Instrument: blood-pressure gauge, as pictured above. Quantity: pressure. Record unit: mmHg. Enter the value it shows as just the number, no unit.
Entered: 186
